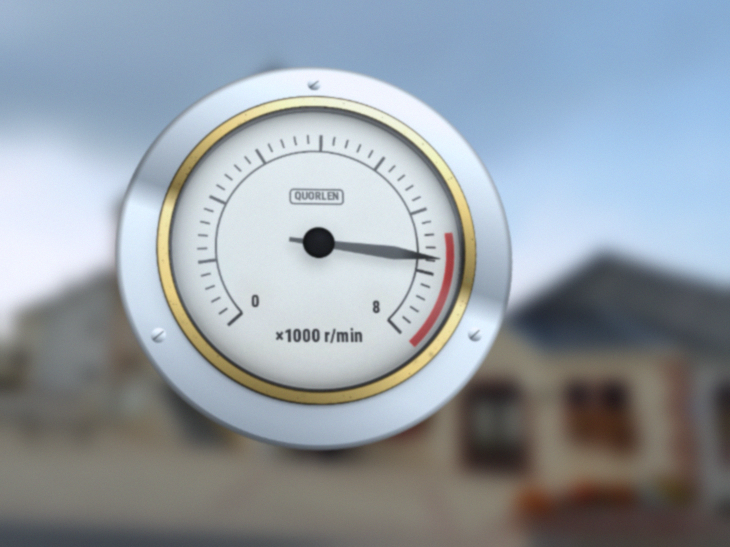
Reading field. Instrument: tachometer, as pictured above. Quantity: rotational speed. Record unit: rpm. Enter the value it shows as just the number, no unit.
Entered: 6800
